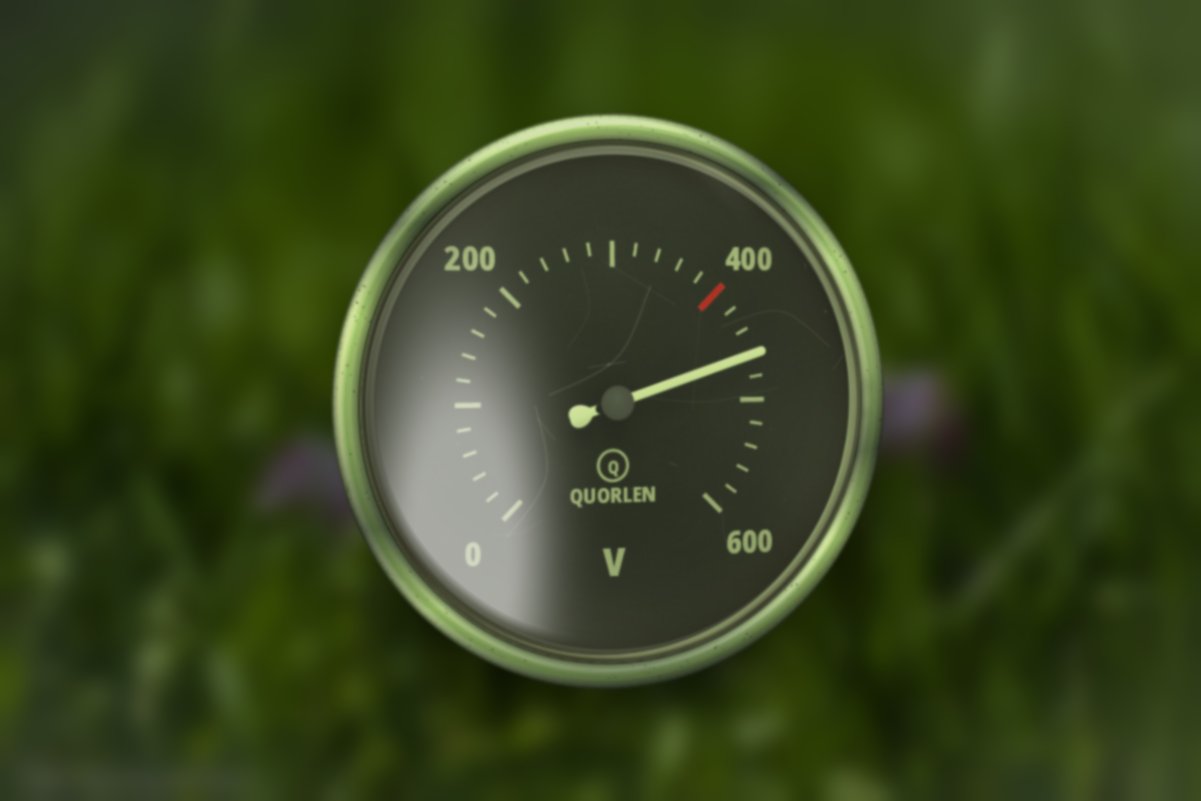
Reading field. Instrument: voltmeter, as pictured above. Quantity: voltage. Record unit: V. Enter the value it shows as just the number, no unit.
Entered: 460
